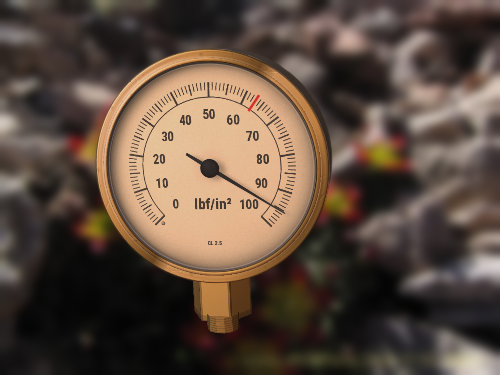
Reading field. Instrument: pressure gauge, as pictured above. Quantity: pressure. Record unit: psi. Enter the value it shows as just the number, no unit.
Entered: 95
